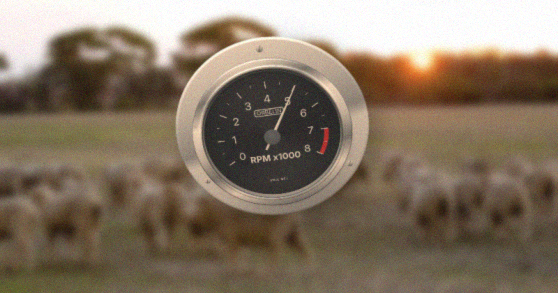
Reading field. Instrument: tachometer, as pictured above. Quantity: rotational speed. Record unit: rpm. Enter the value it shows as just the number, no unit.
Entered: 5000
